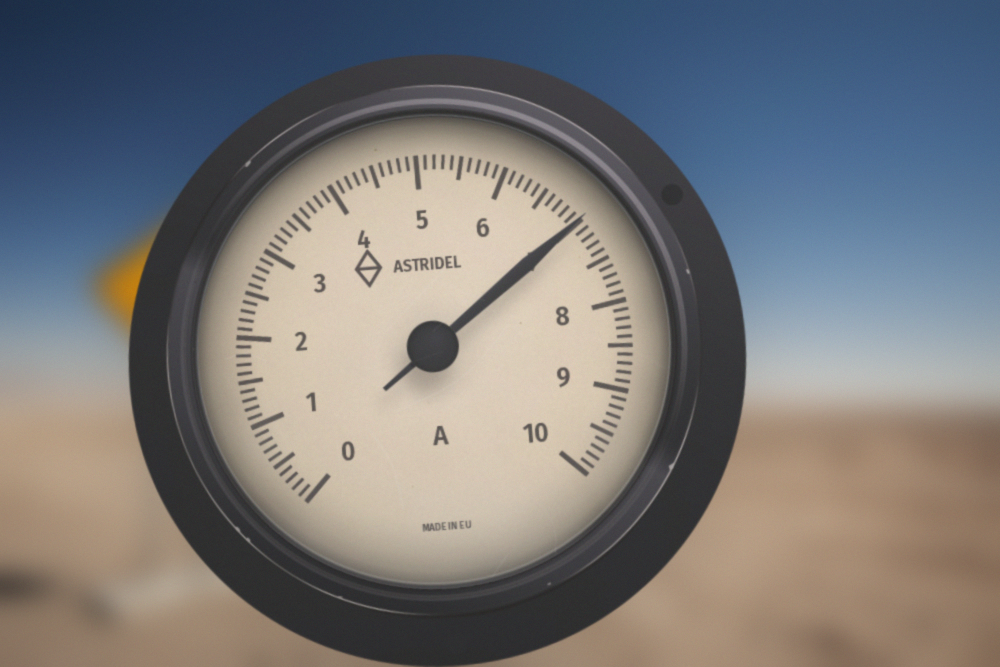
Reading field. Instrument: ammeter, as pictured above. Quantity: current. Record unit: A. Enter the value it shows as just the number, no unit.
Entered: 7
